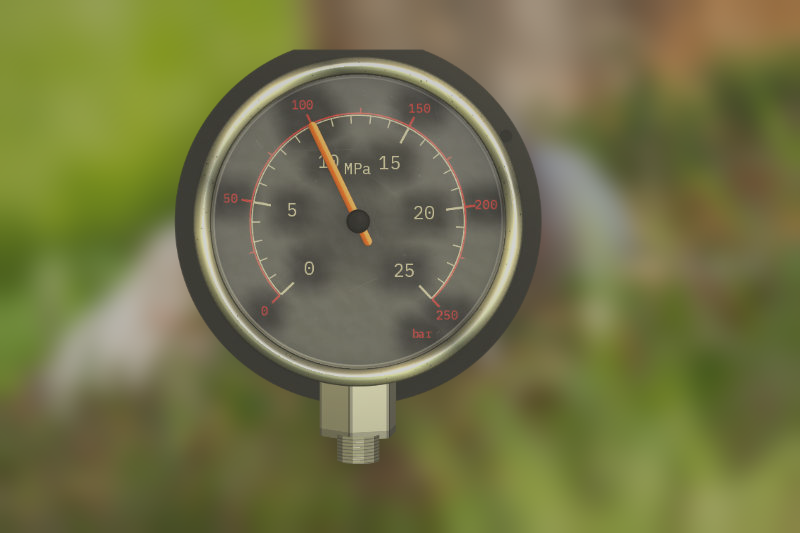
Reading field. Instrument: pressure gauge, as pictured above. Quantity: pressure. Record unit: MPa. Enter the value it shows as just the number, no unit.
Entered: 10
